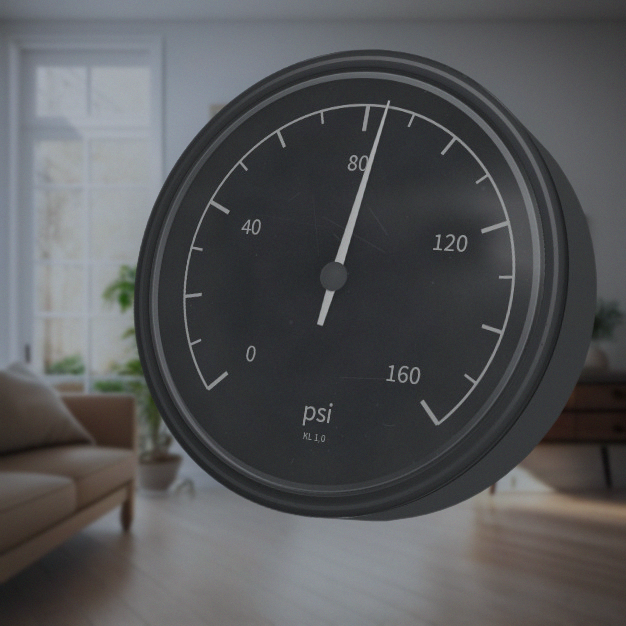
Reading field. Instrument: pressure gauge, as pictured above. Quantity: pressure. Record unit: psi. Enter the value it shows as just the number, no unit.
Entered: 85
